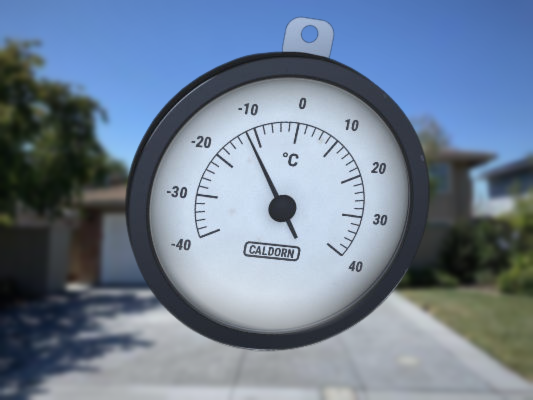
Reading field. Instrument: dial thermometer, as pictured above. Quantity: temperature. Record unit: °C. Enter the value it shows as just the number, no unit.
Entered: -12
